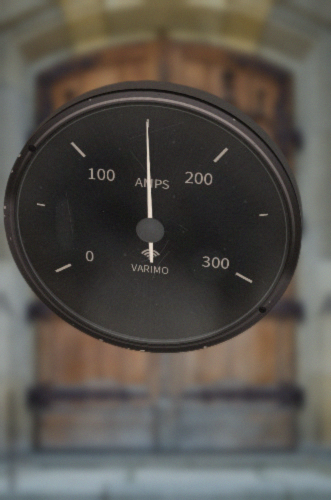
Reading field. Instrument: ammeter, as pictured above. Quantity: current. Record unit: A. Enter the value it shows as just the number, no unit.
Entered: 150
